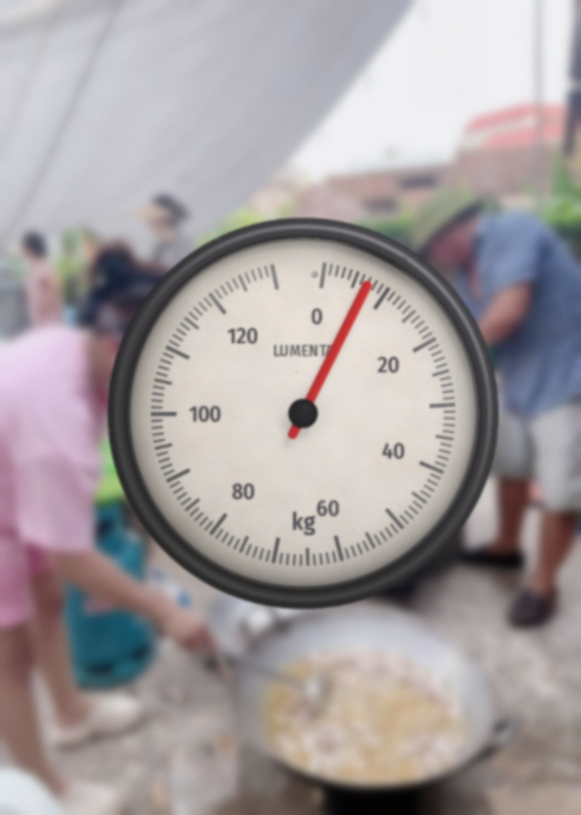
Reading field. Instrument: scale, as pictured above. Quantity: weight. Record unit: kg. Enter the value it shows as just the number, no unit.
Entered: 7
